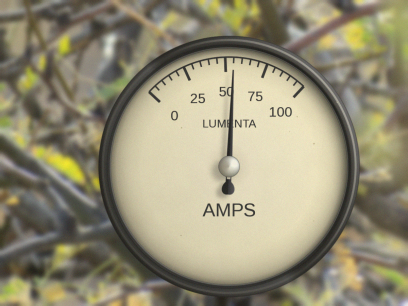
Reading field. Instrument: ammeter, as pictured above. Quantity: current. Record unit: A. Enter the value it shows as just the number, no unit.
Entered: 55
